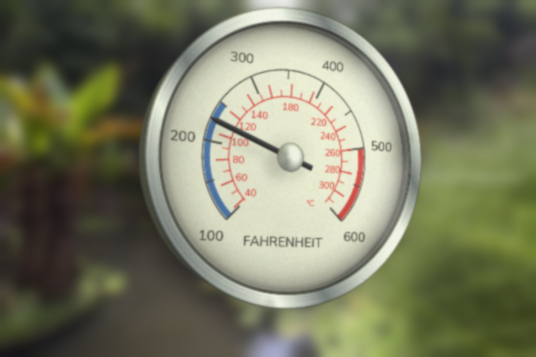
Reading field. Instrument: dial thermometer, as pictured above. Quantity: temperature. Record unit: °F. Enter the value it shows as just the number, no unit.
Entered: 225
